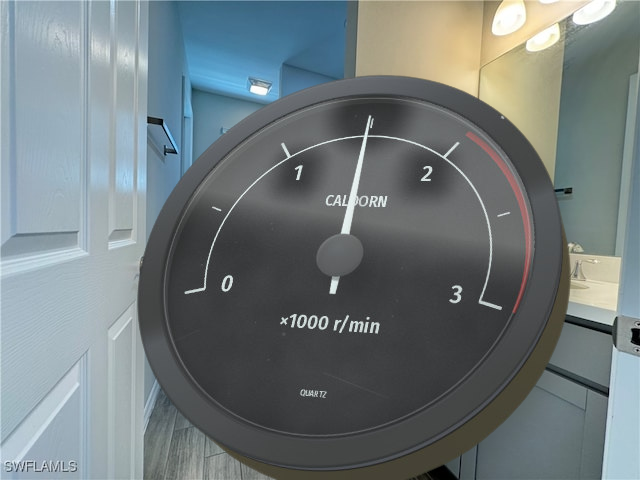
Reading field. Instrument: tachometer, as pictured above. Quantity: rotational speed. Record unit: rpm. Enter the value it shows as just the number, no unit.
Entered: 1500
